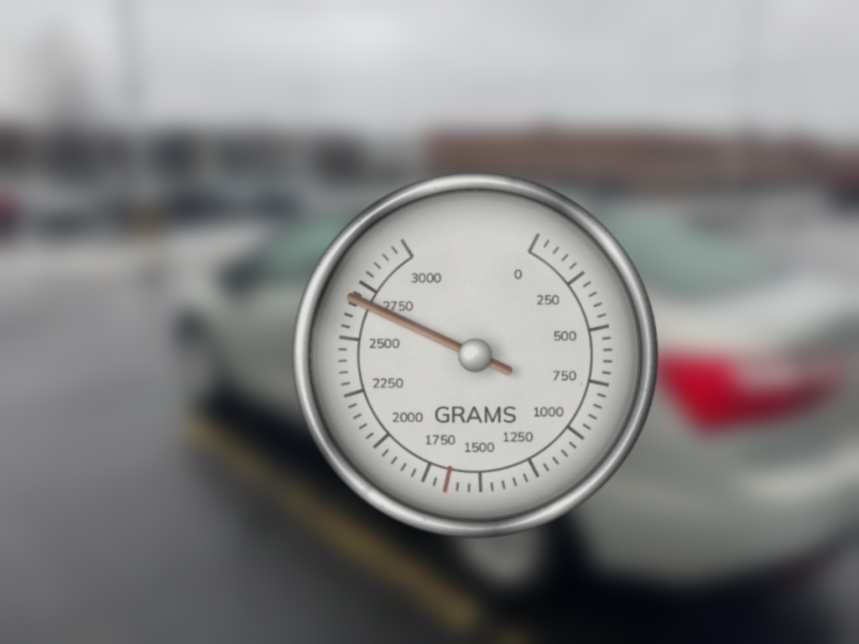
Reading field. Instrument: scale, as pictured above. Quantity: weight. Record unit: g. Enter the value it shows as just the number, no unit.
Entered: 2675
